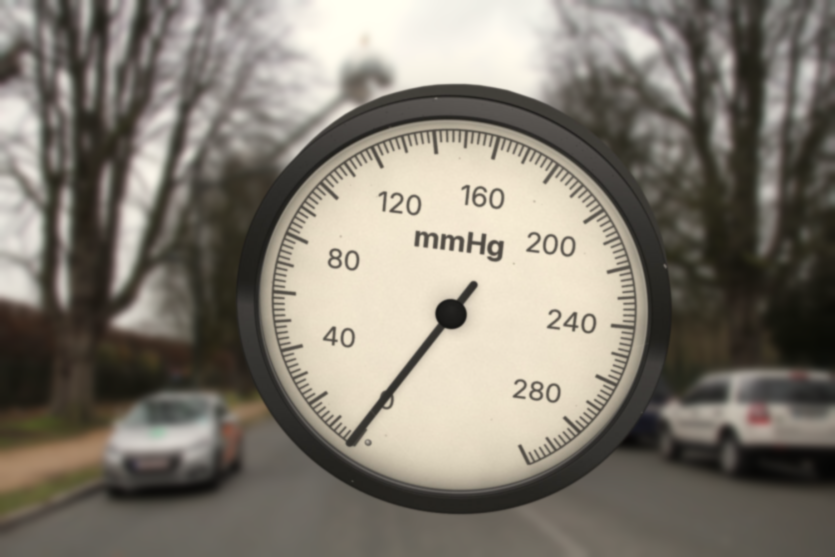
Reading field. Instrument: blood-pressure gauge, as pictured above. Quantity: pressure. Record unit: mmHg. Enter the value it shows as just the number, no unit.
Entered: 2
